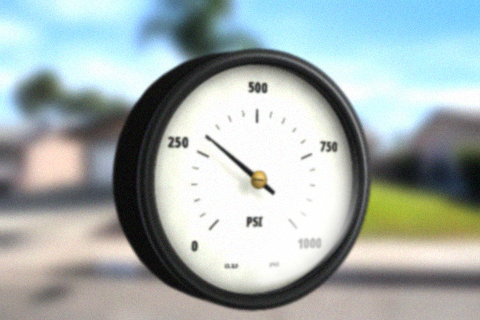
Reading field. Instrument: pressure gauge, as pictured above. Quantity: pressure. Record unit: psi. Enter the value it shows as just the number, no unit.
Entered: 300
